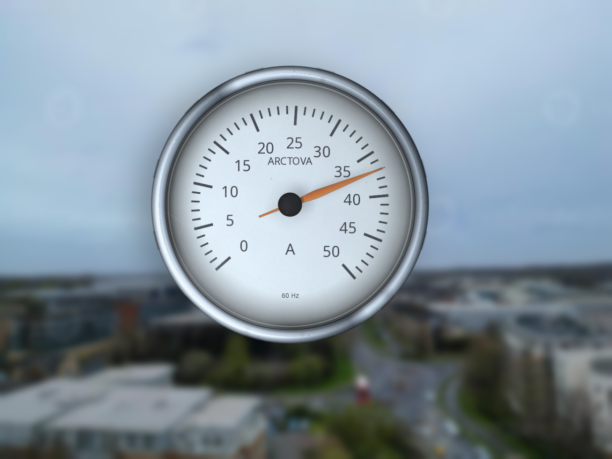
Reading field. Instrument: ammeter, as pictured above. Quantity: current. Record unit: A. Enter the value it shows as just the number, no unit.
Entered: 37
